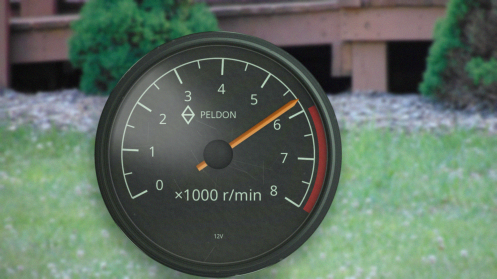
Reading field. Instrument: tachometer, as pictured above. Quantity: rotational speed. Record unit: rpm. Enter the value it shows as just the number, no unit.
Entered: 5750
